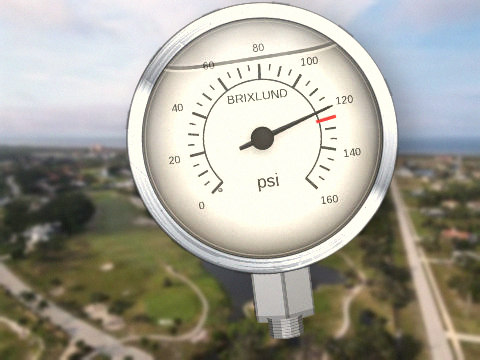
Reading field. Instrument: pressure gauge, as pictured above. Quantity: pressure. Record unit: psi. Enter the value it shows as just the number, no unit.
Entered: 120
